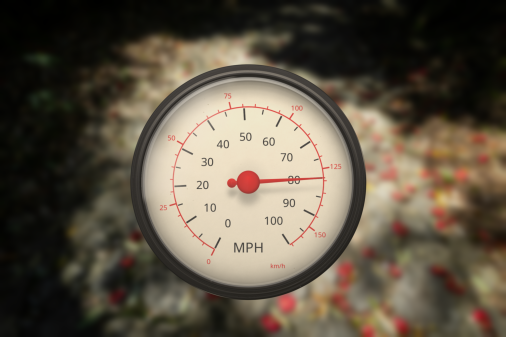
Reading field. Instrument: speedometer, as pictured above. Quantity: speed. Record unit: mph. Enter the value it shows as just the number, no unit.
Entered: 80
